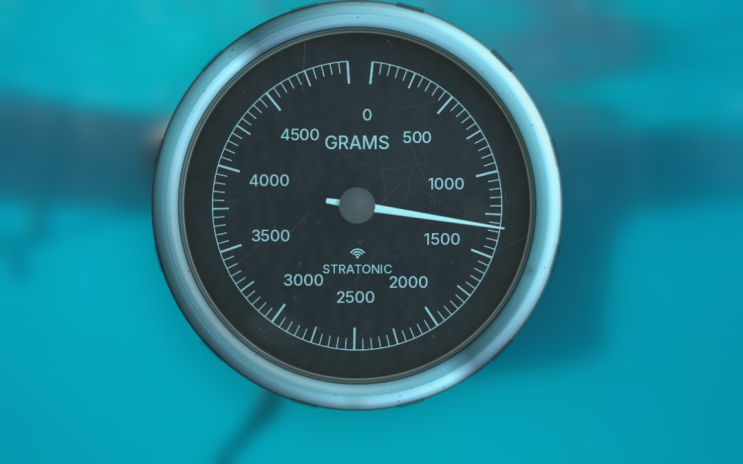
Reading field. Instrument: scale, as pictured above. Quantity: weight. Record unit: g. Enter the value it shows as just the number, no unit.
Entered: 1325
